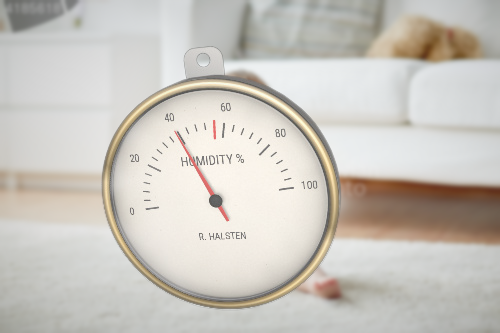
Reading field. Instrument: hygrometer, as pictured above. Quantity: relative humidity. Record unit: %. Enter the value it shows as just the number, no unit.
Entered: 40
